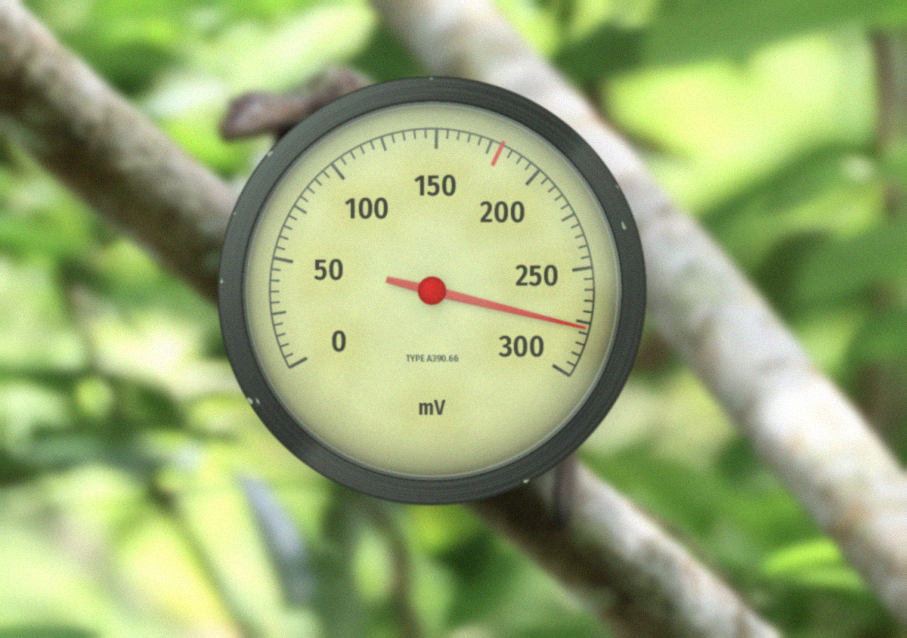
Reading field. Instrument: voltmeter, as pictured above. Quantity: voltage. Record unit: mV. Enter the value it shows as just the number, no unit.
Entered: 277.5
